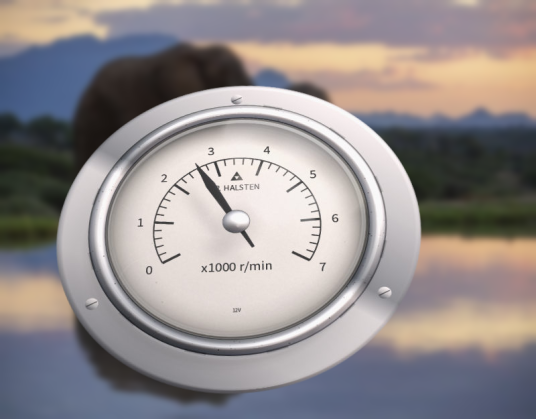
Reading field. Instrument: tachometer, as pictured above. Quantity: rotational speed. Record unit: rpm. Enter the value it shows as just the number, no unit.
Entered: 2600
